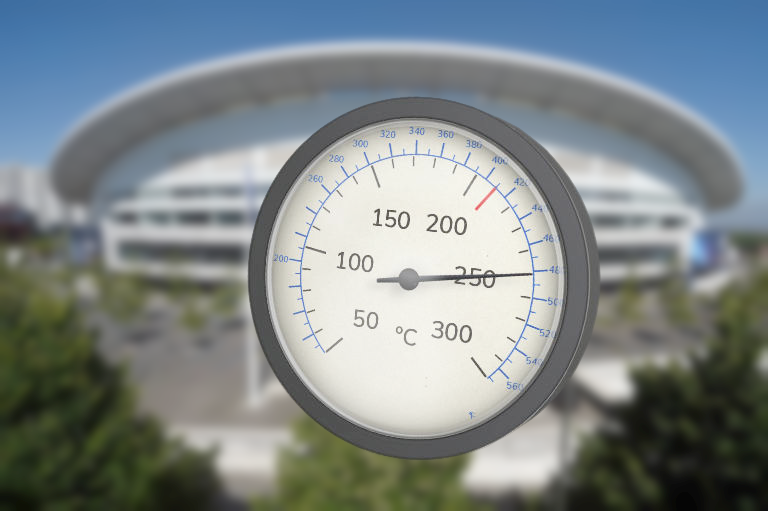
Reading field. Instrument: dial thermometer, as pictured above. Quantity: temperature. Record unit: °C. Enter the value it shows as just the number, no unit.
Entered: 250
